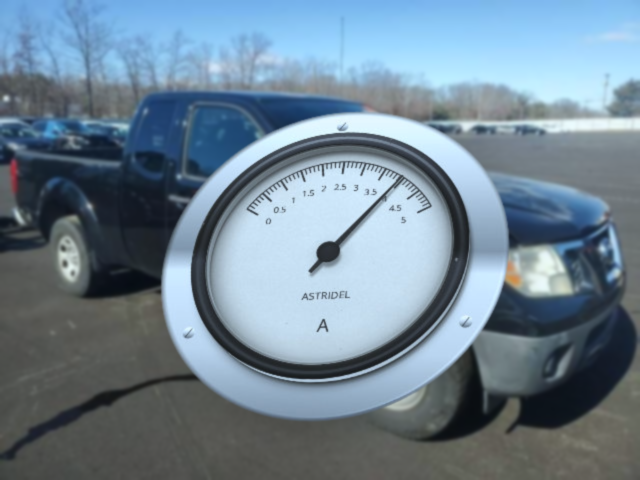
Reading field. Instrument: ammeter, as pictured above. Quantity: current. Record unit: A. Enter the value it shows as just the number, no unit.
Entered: 4
